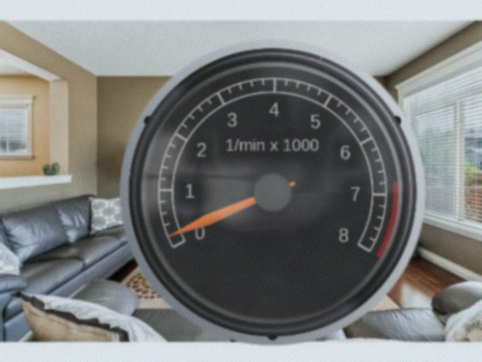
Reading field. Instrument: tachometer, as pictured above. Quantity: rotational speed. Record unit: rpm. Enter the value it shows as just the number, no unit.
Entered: 200
